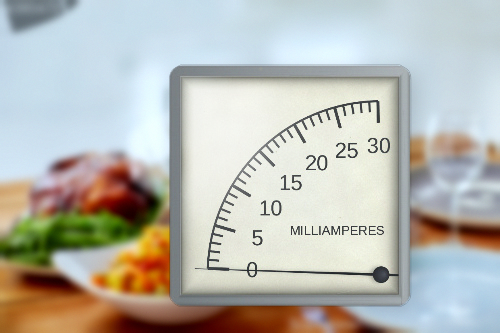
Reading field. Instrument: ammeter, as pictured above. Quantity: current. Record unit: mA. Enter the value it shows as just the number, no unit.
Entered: 0
